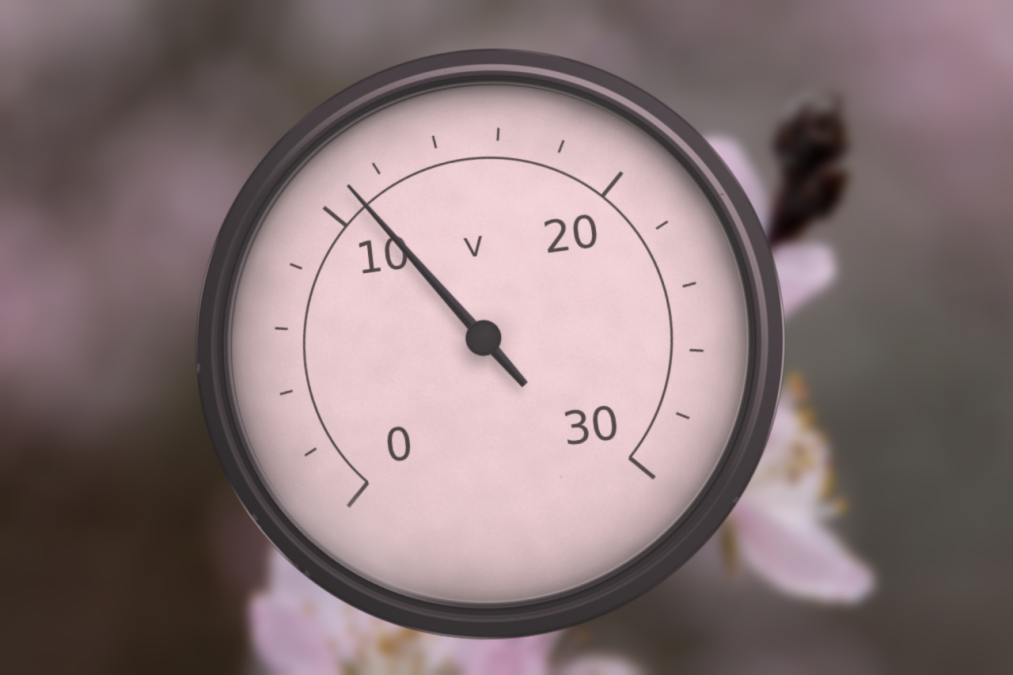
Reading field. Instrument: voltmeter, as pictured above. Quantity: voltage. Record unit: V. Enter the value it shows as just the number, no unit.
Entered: 11
